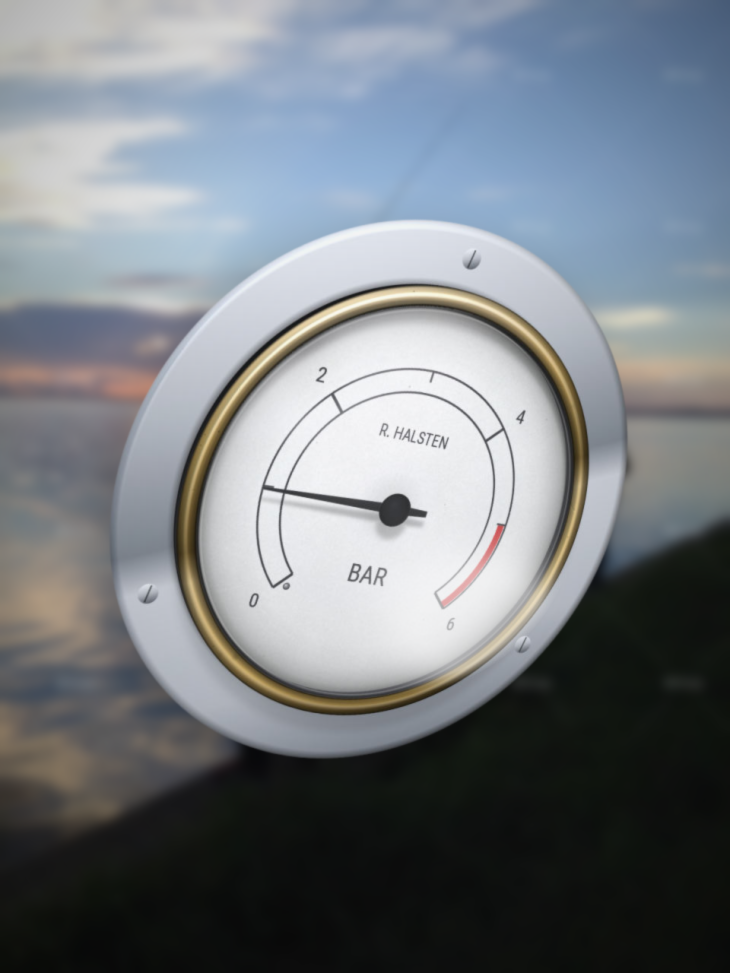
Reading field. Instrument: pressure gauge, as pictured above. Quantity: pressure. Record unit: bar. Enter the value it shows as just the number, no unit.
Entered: 1
